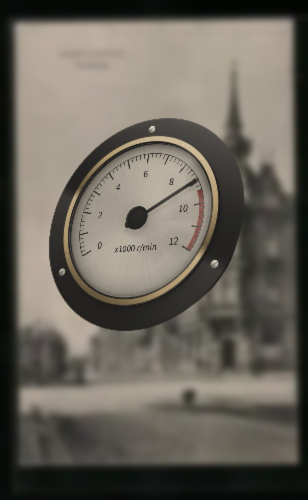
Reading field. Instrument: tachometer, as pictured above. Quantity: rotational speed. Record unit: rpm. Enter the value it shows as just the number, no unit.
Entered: 9000
